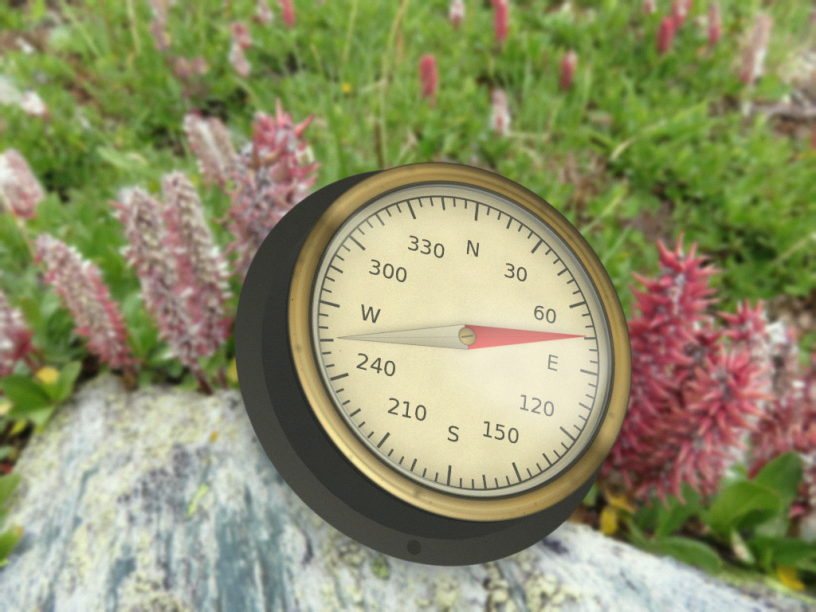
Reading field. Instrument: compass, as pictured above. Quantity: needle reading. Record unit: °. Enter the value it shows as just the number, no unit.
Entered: 75
